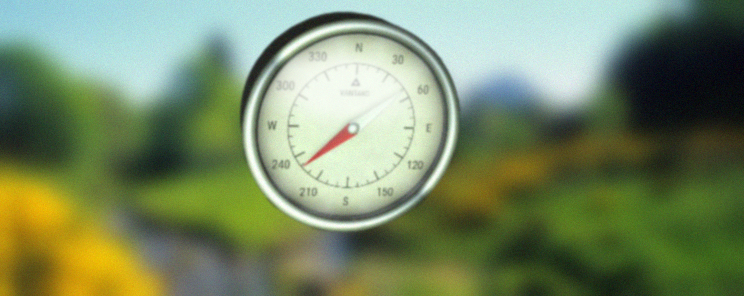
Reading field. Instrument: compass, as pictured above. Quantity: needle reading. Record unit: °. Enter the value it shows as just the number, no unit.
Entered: 230
